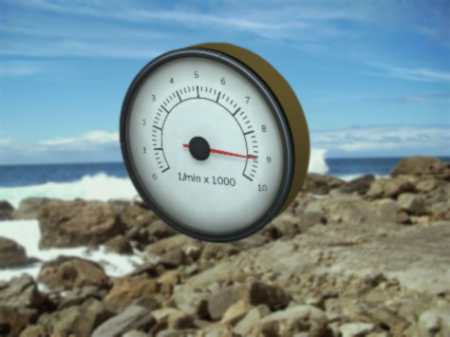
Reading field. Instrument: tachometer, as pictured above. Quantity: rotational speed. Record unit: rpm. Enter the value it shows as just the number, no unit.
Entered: 9000
